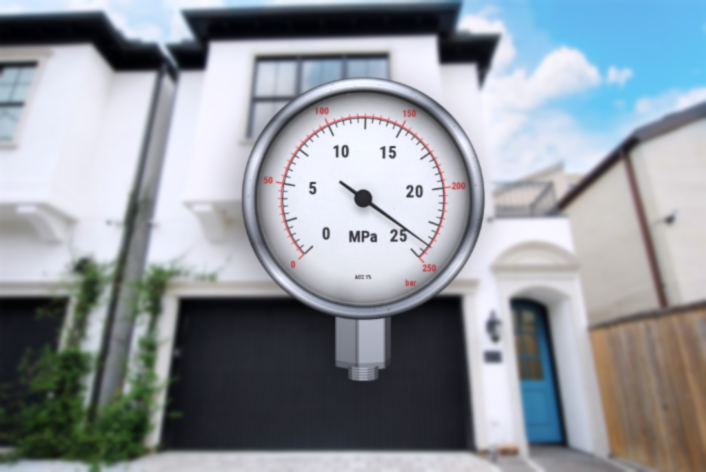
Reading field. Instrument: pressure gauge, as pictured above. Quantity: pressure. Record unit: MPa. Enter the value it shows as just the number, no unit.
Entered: 24
